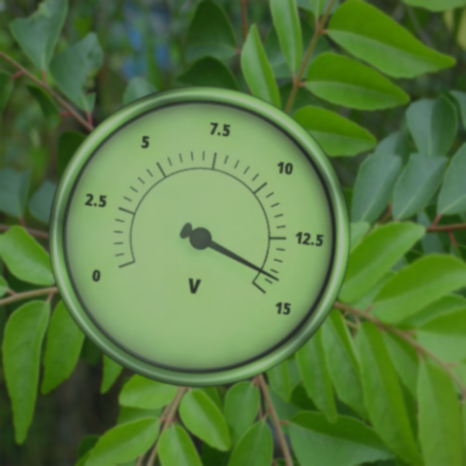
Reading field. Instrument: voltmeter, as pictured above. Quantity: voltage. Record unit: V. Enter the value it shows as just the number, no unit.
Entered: 14.25
